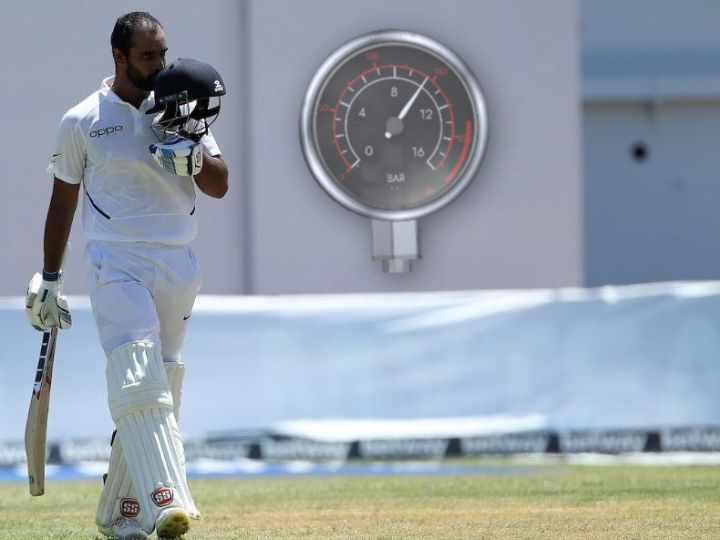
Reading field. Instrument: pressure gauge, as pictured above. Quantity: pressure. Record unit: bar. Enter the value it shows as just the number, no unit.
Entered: 10
